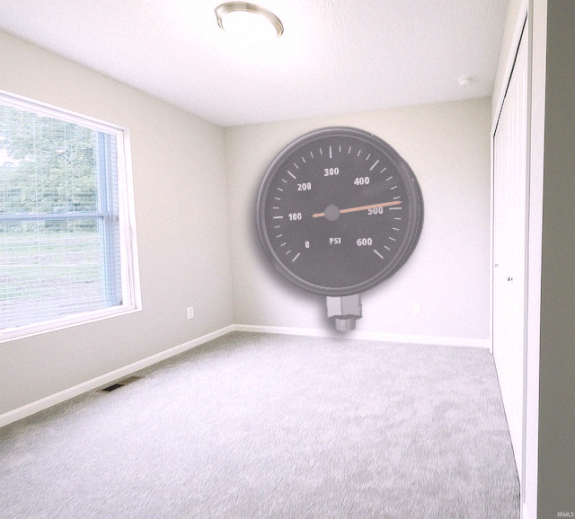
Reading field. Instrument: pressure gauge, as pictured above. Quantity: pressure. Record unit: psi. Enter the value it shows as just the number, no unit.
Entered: 490
